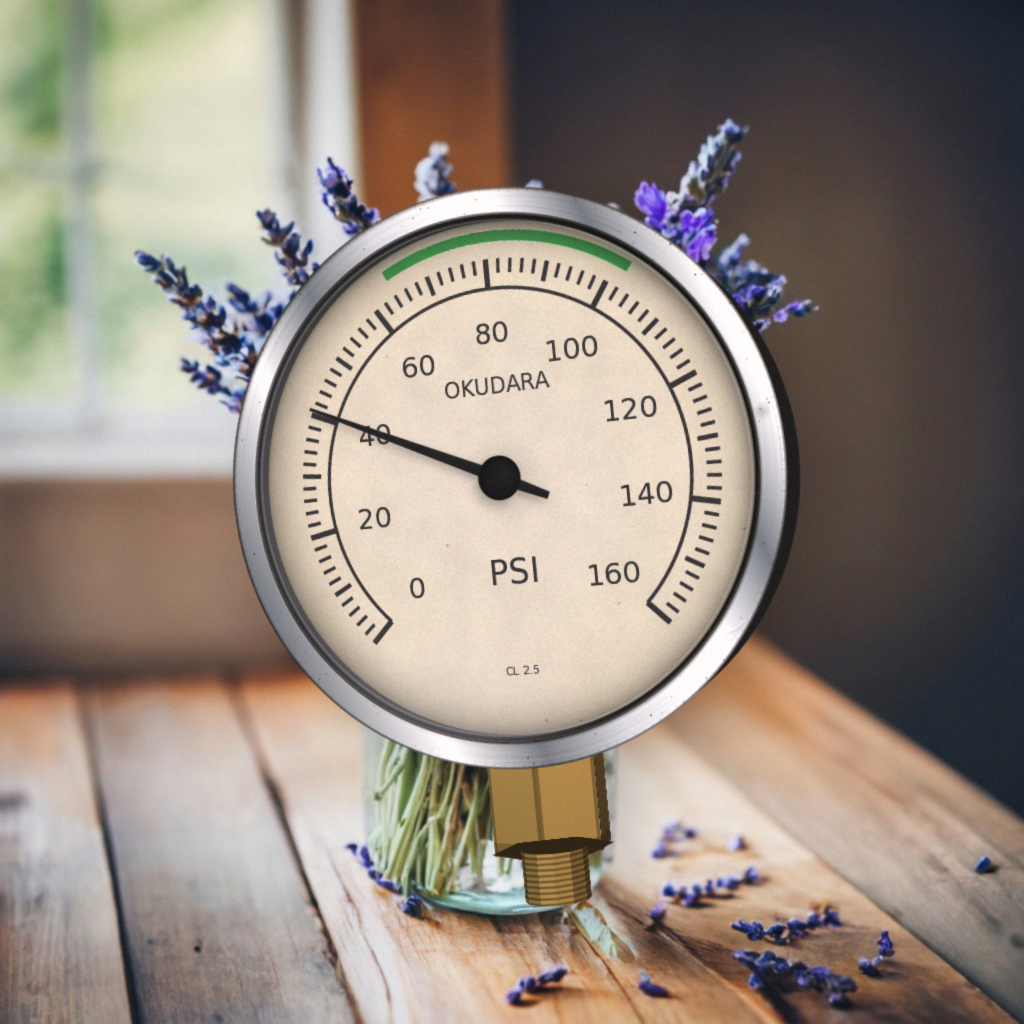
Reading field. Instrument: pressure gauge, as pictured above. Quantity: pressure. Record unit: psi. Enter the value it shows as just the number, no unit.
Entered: 41
